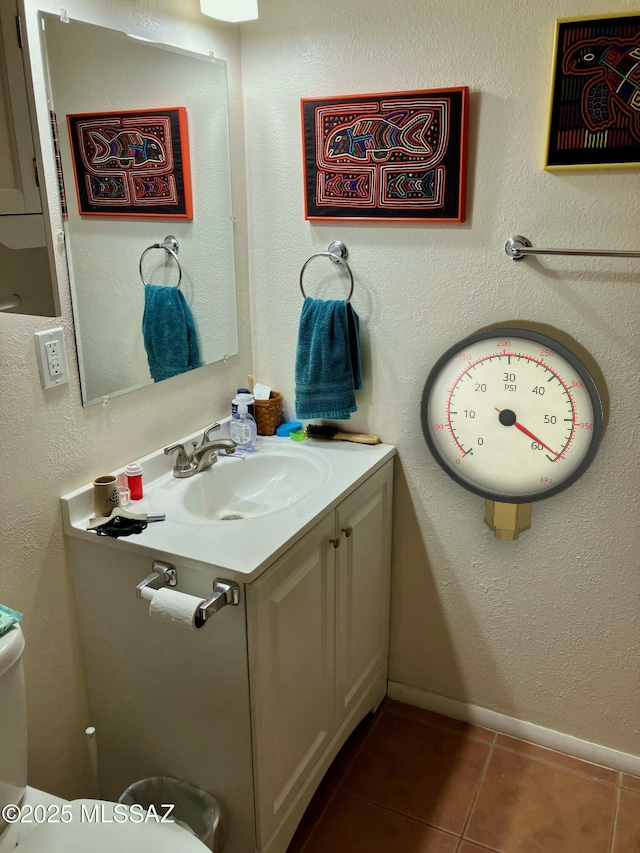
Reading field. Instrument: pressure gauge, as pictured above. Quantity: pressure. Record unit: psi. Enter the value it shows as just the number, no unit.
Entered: 58
